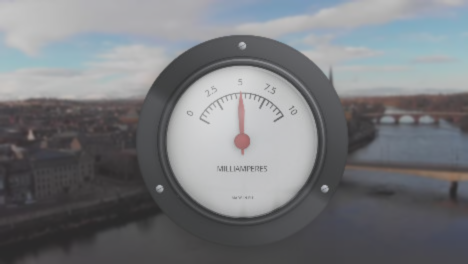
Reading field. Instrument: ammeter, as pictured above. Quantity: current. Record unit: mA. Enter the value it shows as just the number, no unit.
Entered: 5
